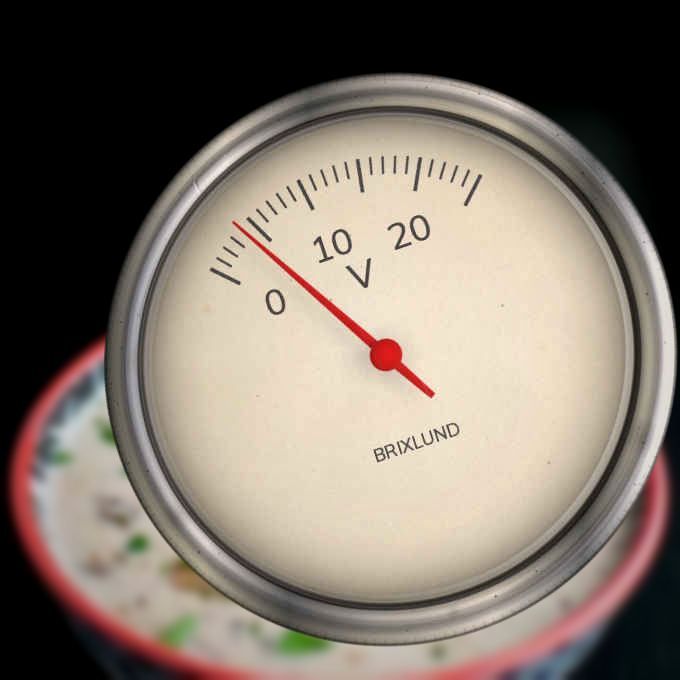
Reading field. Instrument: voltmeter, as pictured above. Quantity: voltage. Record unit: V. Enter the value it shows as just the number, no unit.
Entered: 4
